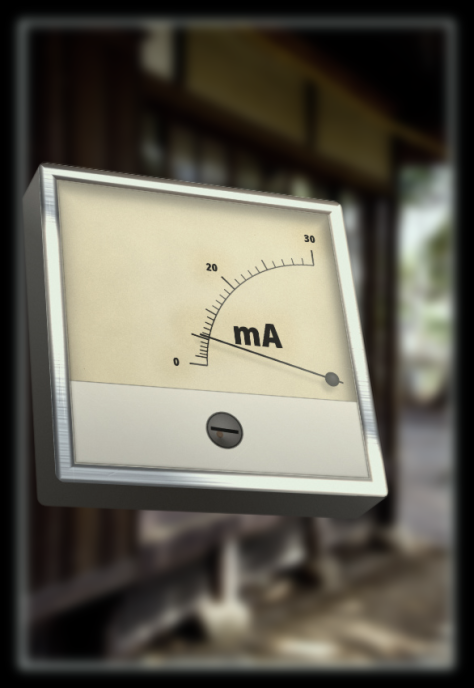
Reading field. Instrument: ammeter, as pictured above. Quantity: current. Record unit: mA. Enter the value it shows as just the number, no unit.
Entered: 10
